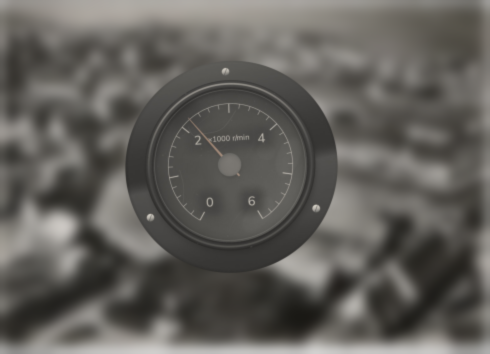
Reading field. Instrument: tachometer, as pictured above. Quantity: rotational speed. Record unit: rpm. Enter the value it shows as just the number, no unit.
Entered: 2200
